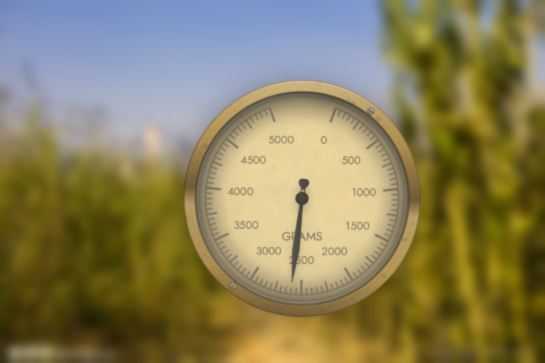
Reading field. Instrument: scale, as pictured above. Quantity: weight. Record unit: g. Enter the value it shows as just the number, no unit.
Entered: 2600
